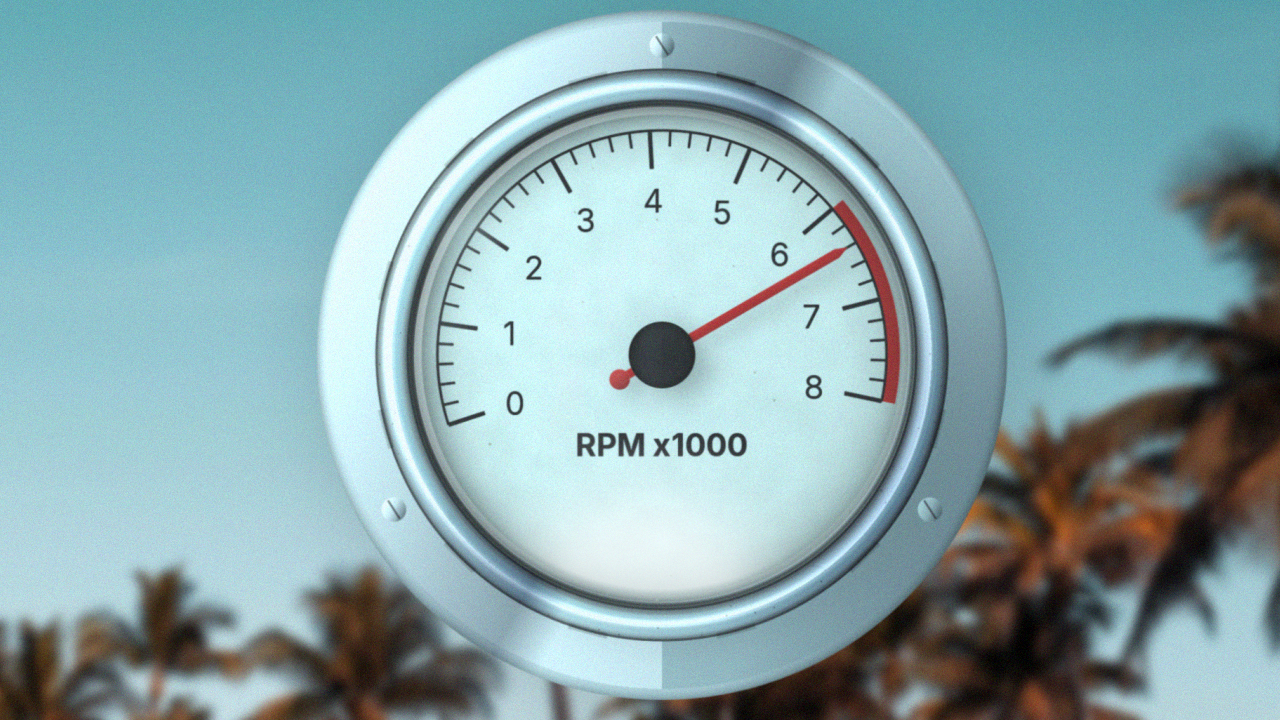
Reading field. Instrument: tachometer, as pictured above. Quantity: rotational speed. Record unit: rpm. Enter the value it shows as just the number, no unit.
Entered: 6400
